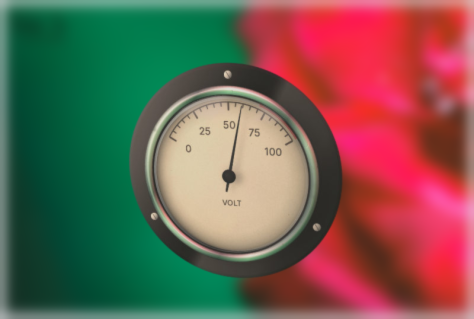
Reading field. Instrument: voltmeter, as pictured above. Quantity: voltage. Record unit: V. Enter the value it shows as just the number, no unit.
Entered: 60
